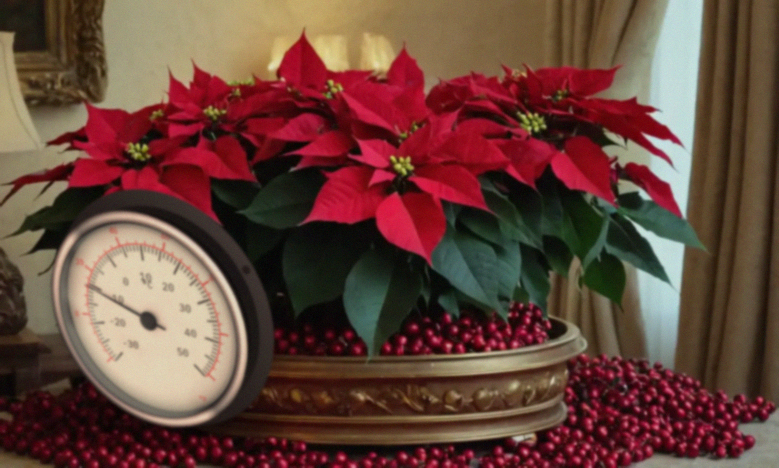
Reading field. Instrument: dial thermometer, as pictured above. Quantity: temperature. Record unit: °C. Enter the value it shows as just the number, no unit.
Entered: -10
